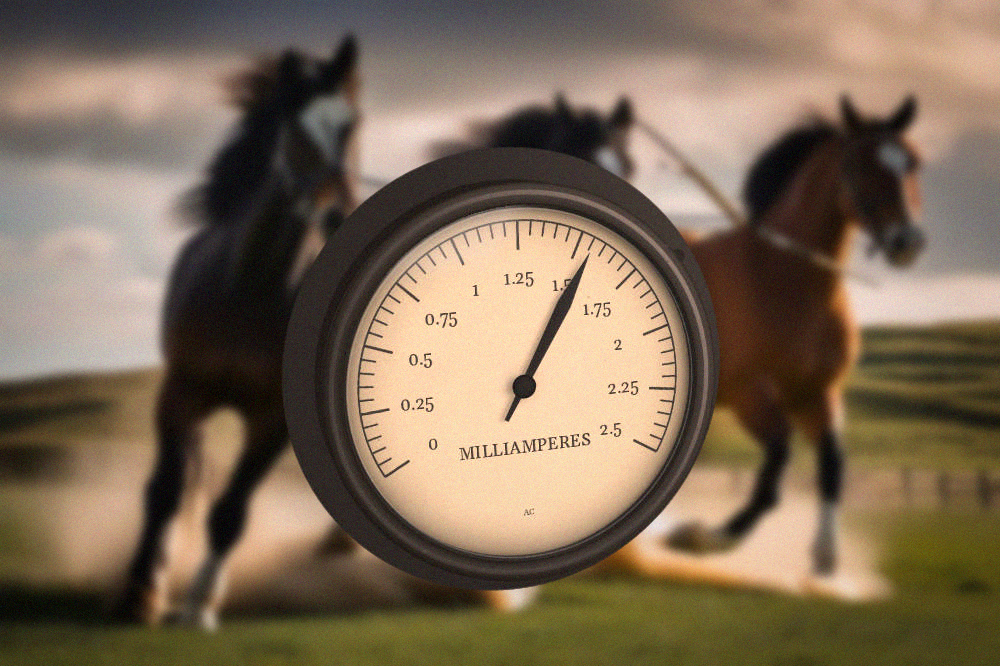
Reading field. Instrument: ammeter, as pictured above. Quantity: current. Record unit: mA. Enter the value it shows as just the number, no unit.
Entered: 1.55
